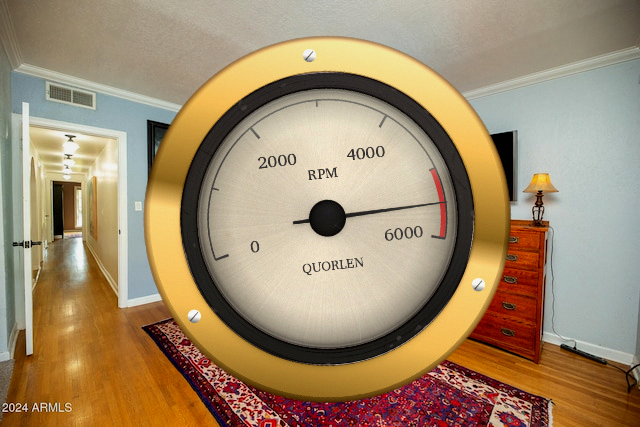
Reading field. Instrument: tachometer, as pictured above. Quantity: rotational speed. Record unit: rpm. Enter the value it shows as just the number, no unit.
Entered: 5500
